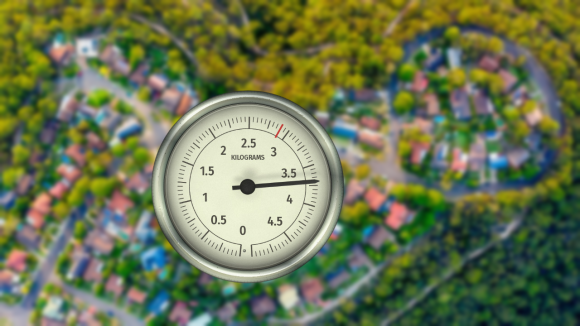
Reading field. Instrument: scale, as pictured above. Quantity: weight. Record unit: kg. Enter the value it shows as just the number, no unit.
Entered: 3.7
